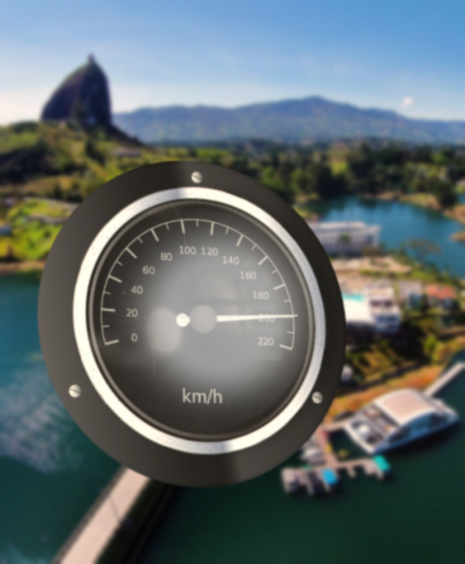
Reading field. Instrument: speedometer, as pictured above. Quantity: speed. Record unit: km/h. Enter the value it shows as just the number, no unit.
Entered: 200
